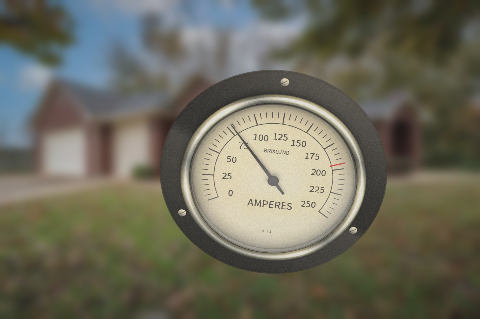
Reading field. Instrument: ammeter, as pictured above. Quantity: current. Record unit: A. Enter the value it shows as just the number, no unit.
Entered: 80
